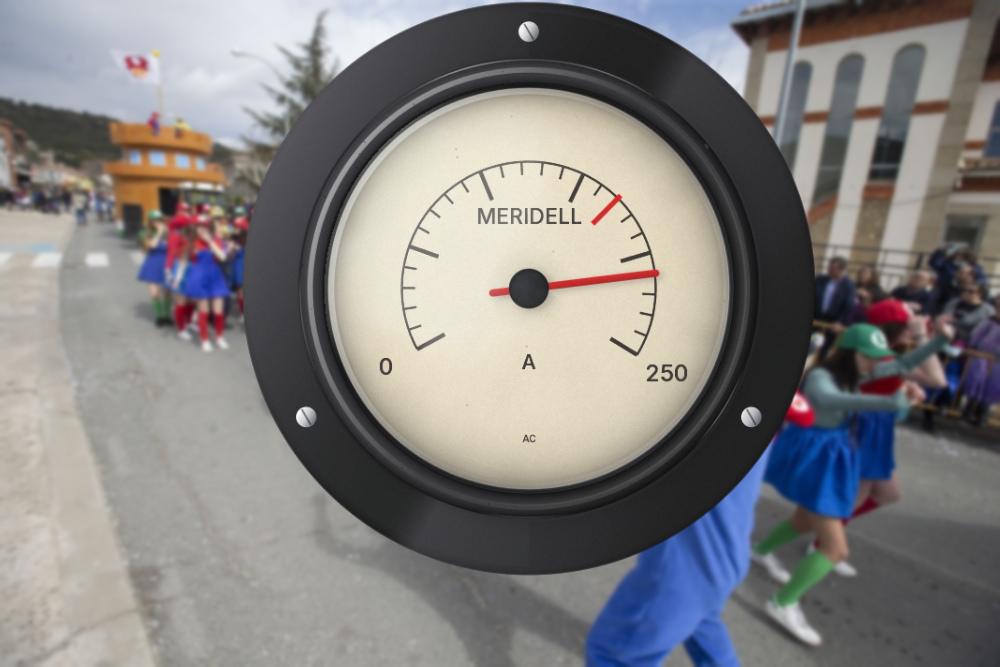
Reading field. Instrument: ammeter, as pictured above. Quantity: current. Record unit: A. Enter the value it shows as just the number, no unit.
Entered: 210
